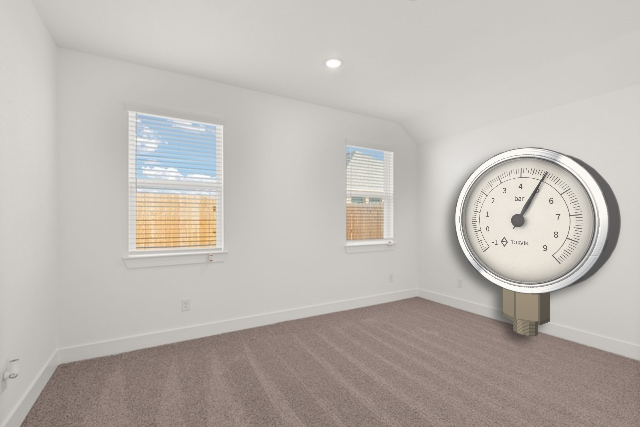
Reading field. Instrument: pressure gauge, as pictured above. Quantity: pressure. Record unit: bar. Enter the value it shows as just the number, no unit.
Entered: 5
